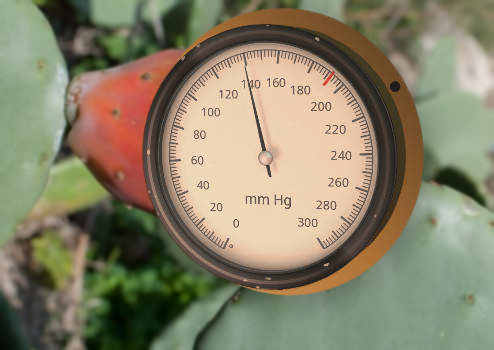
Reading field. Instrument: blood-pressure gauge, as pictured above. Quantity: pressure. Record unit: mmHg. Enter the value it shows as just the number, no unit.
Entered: 140
